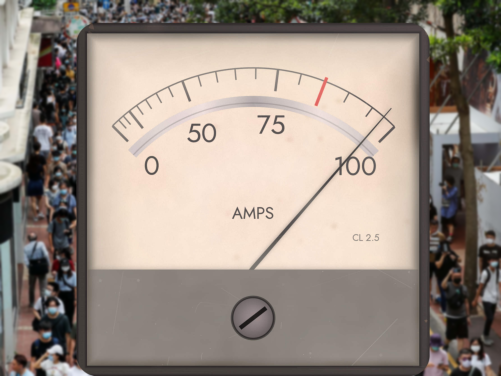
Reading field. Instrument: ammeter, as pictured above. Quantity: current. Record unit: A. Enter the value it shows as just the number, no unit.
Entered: 97.5
